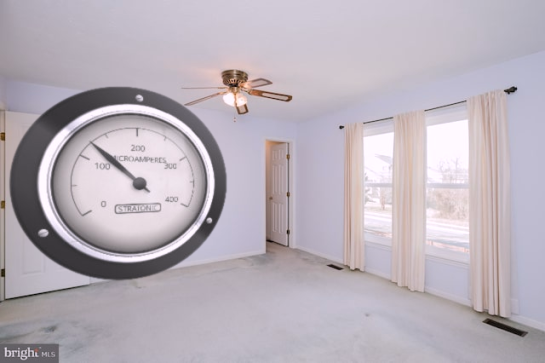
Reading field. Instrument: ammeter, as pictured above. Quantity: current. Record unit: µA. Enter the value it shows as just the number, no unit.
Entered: 125
